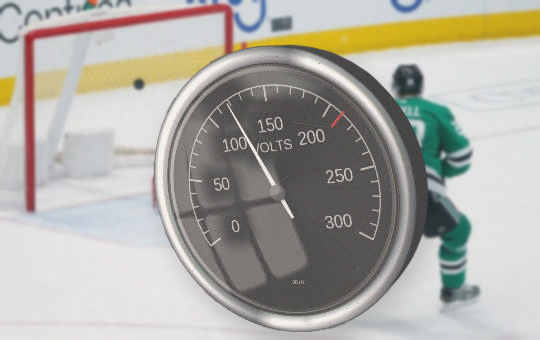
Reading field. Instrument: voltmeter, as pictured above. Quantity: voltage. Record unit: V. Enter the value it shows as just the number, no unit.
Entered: 120
